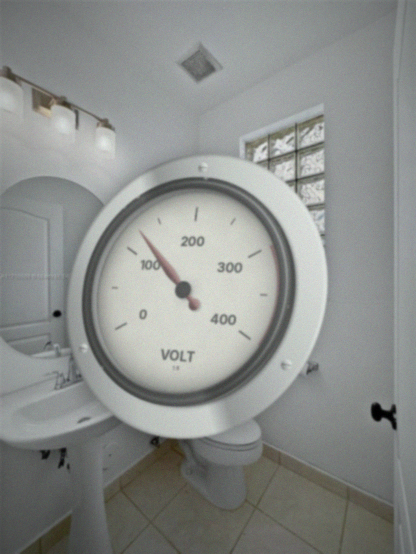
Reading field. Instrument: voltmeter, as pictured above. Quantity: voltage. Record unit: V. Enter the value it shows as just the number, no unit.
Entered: 125
